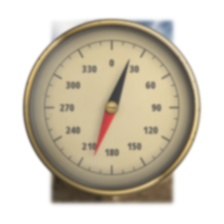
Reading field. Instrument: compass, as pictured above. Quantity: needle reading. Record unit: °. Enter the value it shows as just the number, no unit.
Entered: 200
